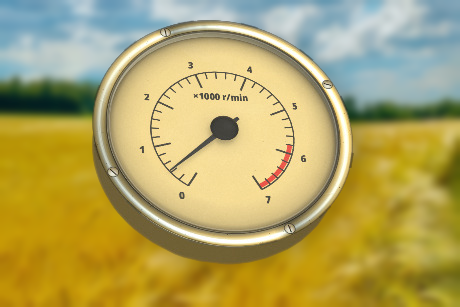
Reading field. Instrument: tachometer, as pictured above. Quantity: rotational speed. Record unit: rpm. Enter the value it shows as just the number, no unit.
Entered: 400
